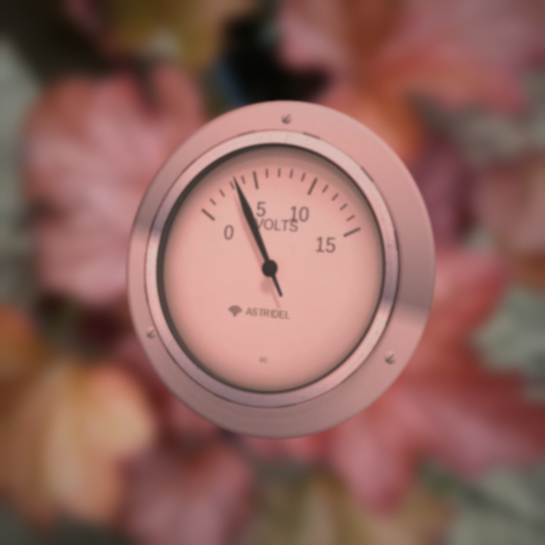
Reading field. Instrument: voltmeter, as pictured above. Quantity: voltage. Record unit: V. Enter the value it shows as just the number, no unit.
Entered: 3.5
